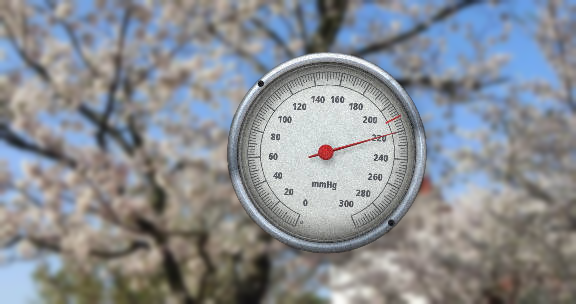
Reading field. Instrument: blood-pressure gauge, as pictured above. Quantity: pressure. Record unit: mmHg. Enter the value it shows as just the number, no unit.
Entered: 220
